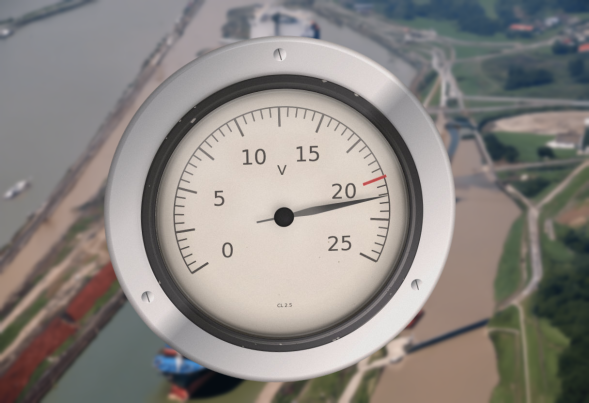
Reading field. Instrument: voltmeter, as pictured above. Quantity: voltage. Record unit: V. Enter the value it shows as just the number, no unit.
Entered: 21
